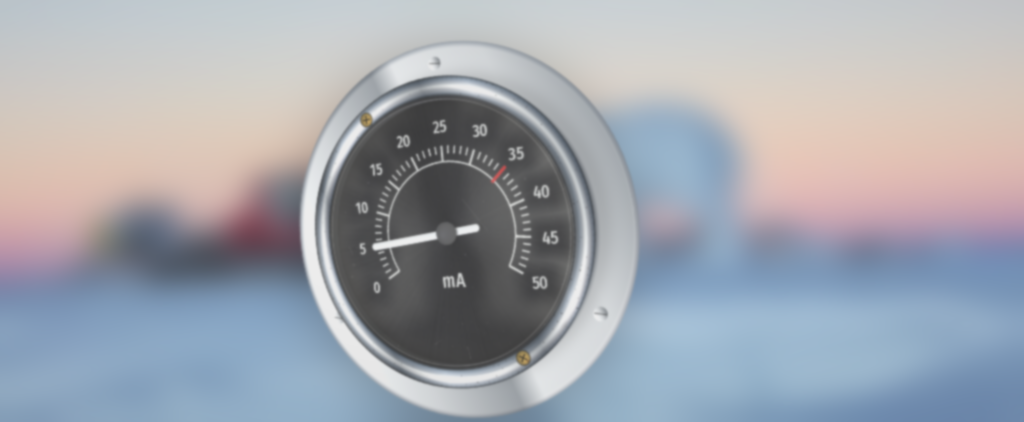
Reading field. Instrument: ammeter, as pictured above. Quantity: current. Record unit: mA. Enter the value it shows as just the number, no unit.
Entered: 5
